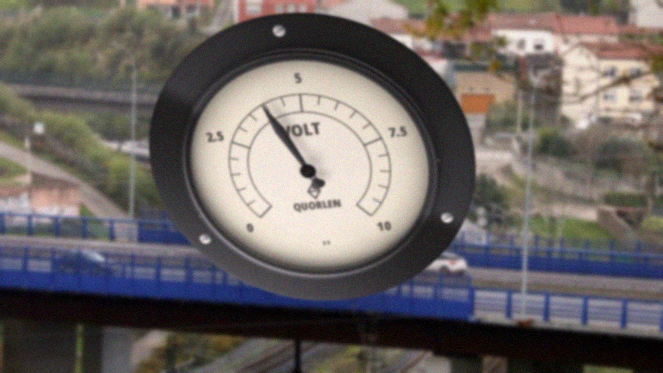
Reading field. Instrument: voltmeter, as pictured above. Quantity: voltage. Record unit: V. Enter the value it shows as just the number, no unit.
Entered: 4
